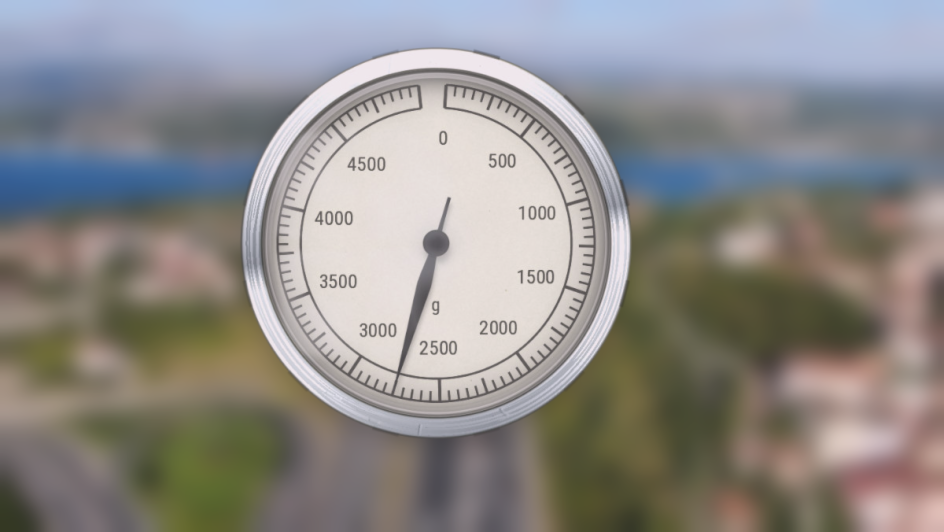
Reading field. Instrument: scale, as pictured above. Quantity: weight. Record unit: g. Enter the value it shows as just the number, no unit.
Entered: 2750
